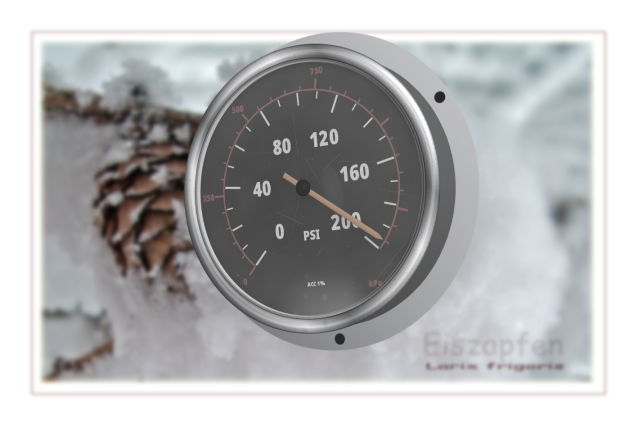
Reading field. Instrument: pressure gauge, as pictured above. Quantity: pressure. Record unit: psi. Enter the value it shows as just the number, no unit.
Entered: 195
